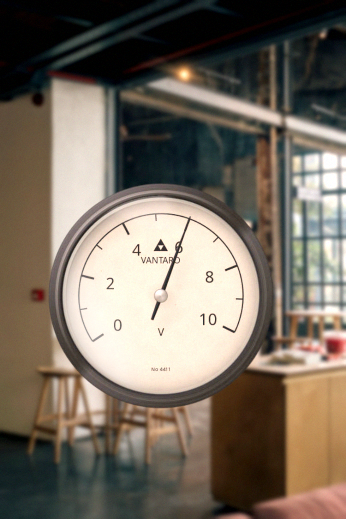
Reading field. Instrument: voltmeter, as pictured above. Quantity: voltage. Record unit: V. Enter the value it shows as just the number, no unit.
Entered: 6
